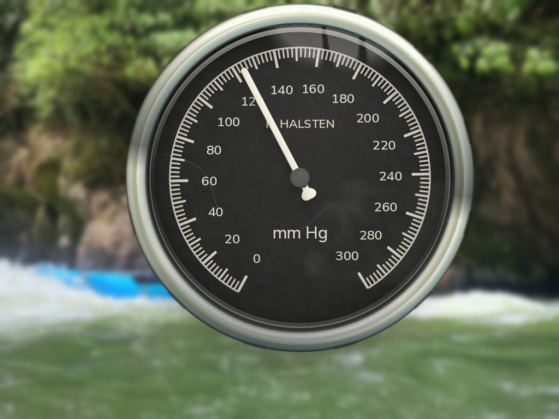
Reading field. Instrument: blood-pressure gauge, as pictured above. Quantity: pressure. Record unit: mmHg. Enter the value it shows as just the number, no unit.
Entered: 124
